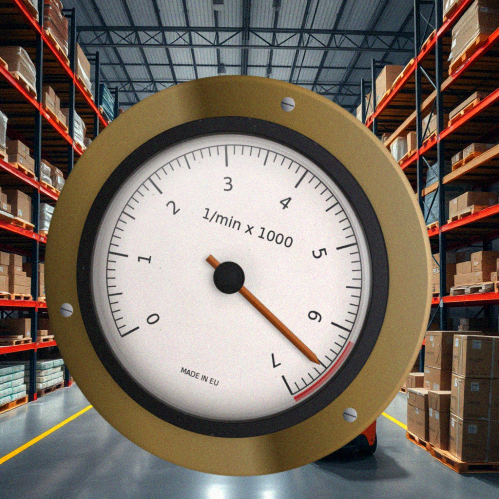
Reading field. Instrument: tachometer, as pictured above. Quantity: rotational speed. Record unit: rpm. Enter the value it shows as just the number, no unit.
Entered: 6500
